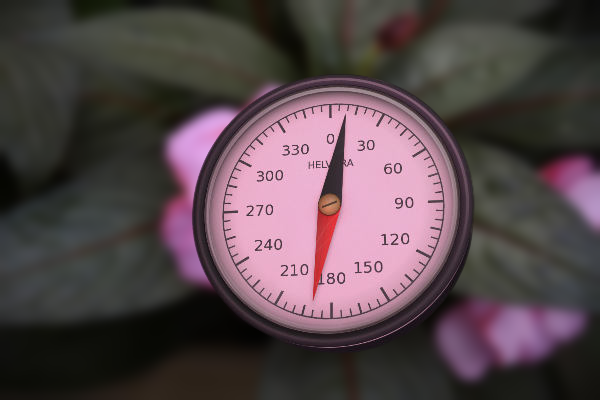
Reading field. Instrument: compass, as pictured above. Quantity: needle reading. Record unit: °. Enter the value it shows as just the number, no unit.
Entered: 190
